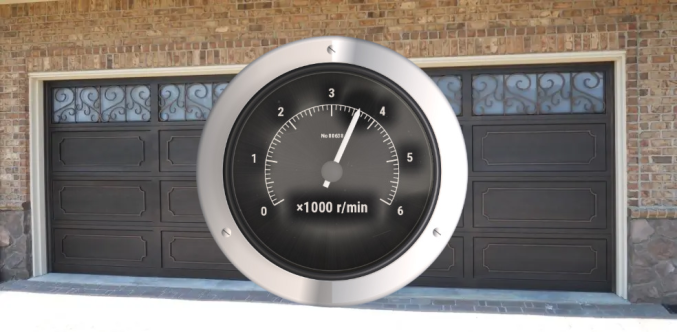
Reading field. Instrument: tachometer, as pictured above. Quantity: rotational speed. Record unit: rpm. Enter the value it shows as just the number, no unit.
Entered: 3600
